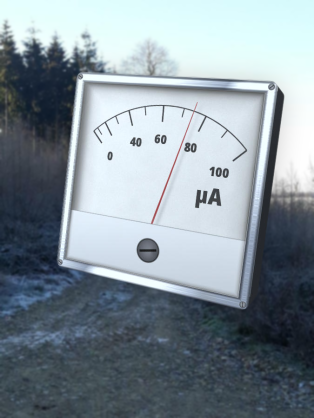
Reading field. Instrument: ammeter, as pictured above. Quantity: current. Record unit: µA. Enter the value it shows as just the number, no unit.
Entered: 75
